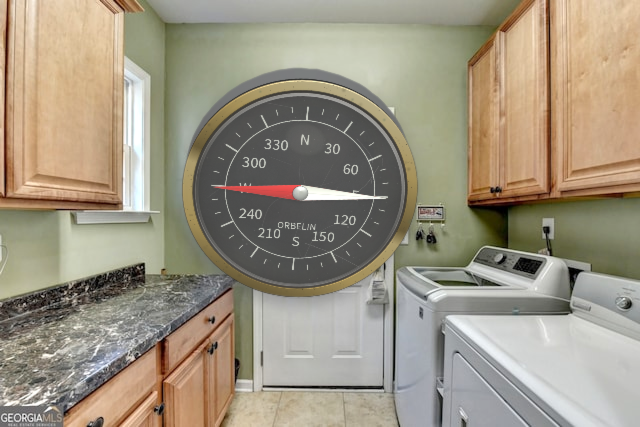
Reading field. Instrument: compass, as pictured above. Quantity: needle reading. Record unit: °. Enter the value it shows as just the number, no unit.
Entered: 270
